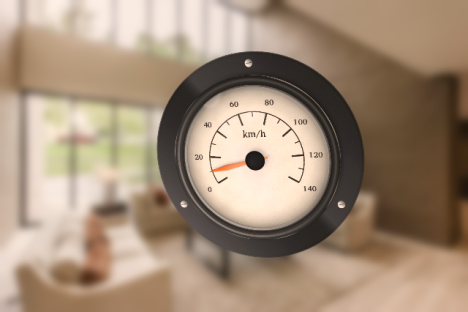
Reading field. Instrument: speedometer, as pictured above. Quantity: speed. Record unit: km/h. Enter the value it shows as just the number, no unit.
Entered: 10
